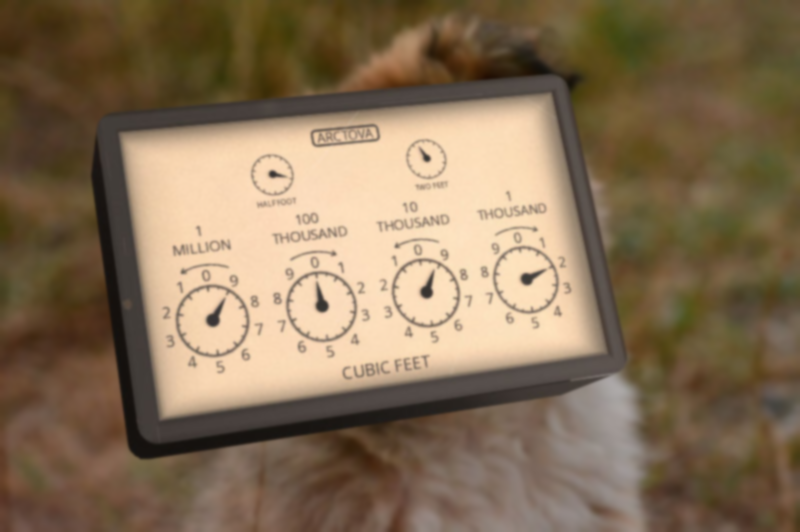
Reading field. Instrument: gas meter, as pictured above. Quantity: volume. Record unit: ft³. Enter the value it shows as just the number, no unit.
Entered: 899200
